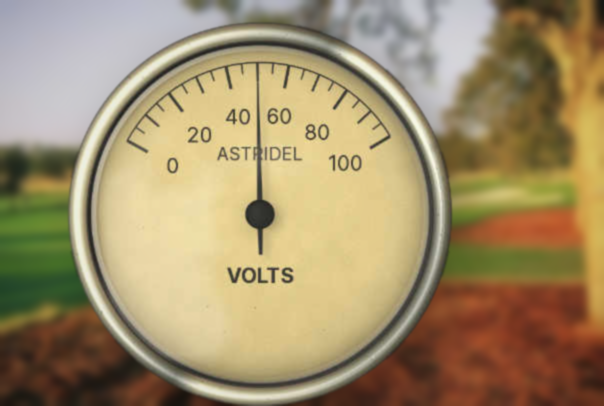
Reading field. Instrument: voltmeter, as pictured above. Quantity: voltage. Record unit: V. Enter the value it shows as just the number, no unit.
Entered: 50
